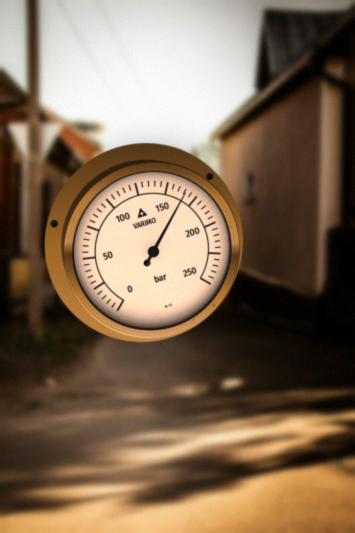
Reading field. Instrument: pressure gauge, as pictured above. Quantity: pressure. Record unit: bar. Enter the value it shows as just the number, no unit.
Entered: 165
